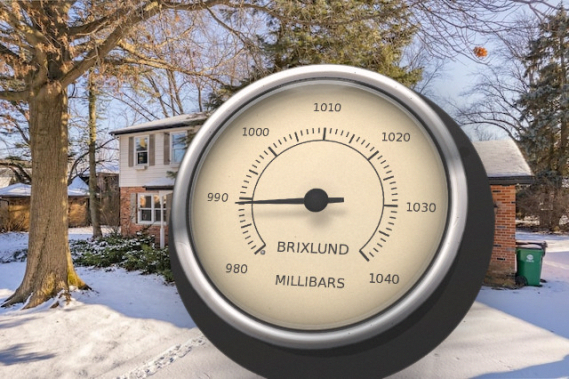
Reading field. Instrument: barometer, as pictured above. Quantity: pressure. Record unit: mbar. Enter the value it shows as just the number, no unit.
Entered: 989
